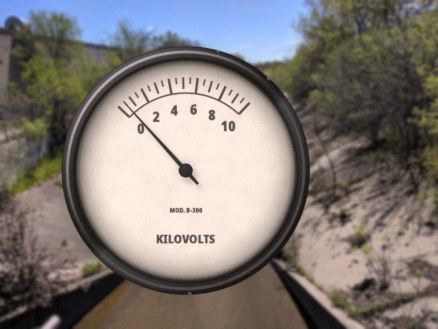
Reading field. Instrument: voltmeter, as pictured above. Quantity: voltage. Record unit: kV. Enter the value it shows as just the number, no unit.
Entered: 0.5
